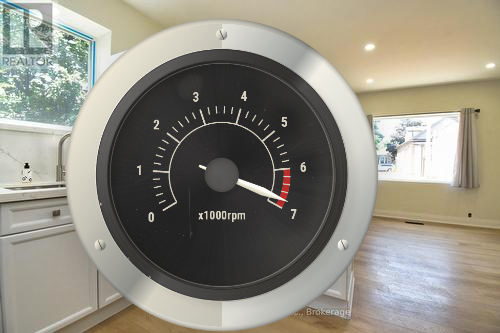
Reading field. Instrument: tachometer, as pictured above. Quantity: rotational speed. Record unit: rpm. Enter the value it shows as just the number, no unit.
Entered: 6800
